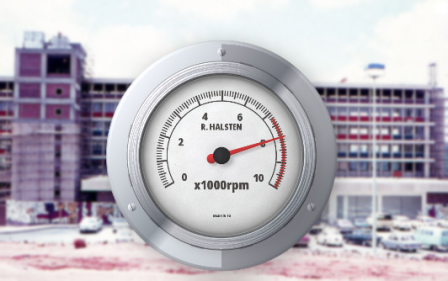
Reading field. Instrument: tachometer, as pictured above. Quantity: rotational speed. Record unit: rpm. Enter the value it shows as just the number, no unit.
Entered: 8000
